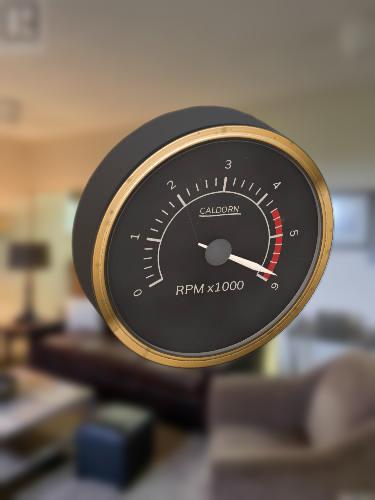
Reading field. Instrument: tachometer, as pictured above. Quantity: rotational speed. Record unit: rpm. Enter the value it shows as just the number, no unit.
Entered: 5800
